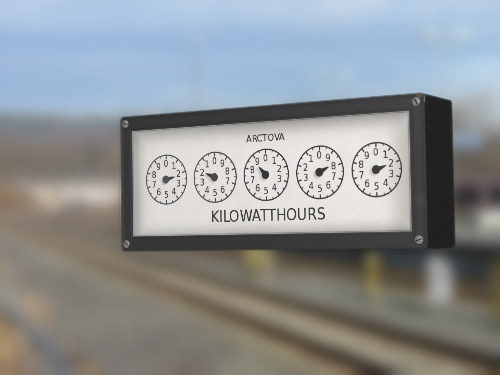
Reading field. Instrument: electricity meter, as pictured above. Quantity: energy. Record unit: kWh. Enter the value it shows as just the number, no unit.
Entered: 21882
